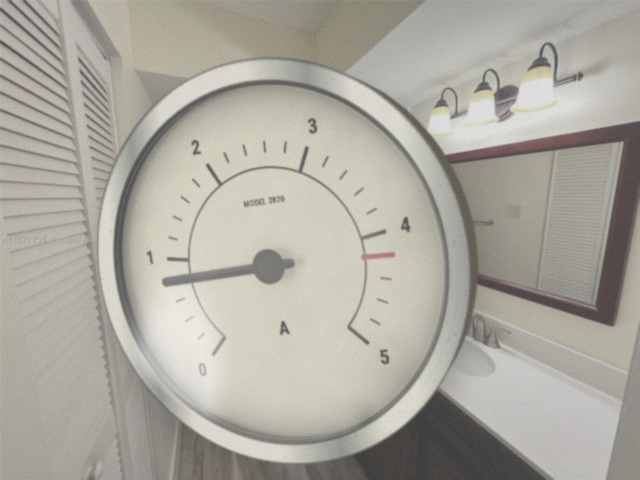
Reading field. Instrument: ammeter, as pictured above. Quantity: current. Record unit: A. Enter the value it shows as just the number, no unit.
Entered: 0.8
